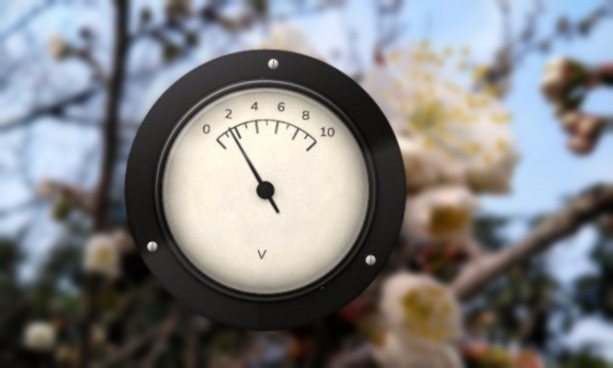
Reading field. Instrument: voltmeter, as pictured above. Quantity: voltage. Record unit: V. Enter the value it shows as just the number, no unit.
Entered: 1.5
